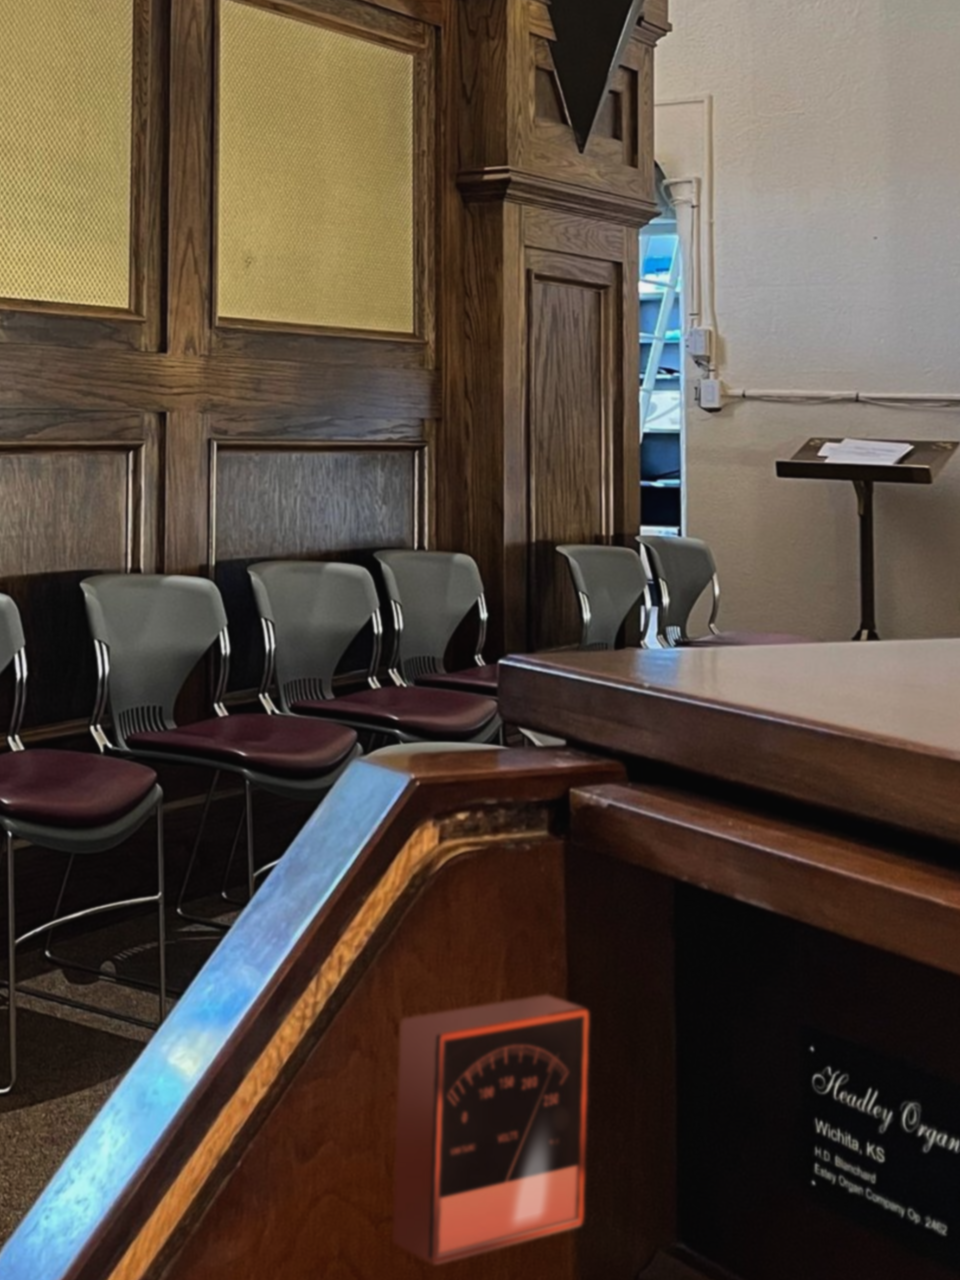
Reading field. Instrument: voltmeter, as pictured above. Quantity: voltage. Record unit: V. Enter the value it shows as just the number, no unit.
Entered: 225
